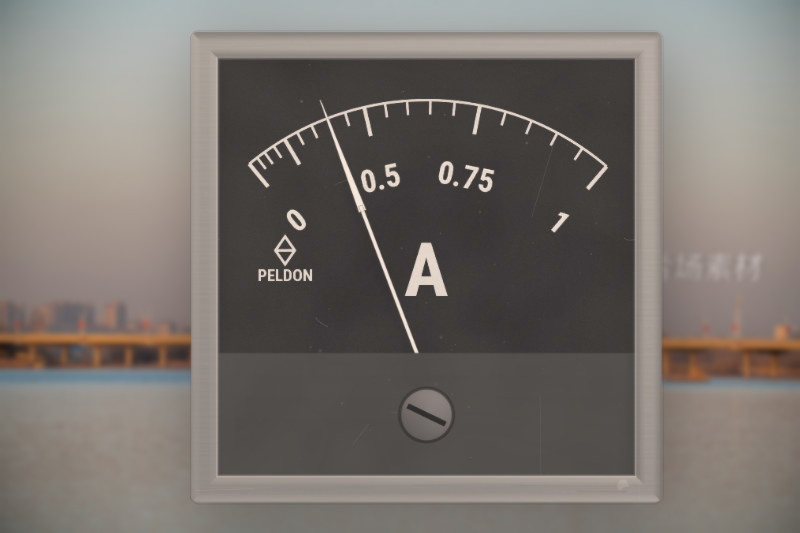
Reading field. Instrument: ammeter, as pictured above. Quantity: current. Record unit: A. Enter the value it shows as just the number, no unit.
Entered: 0.4
